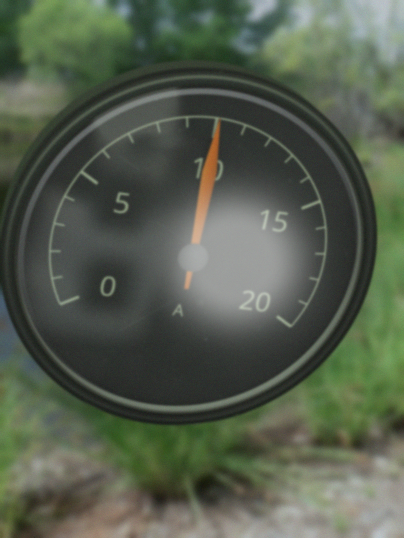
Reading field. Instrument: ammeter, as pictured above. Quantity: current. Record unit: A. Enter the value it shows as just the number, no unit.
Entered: 10
